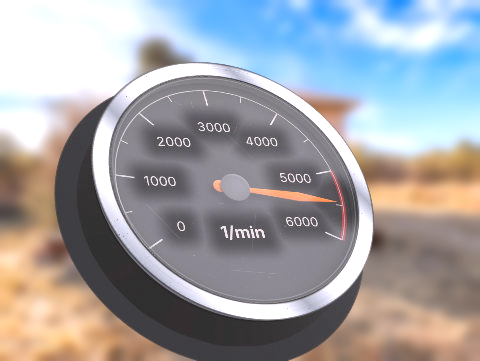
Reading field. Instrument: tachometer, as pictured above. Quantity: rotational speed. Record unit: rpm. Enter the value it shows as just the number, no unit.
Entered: 5500
